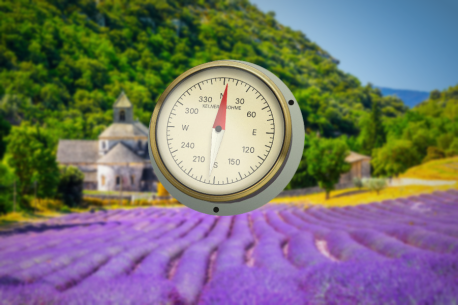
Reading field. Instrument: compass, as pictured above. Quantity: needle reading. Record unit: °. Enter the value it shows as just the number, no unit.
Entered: 5
